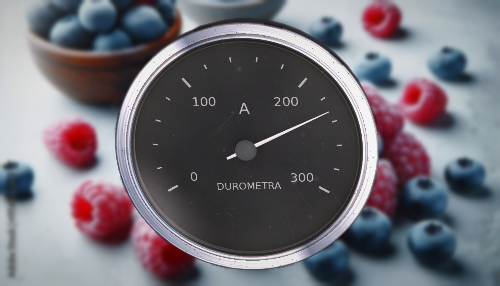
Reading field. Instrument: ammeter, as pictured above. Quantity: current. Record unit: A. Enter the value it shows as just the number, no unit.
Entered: 230
